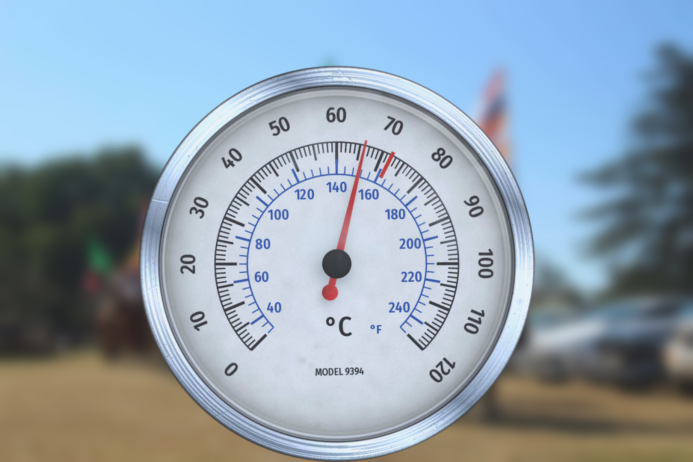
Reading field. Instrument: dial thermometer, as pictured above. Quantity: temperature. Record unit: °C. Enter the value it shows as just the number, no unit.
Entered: 66
